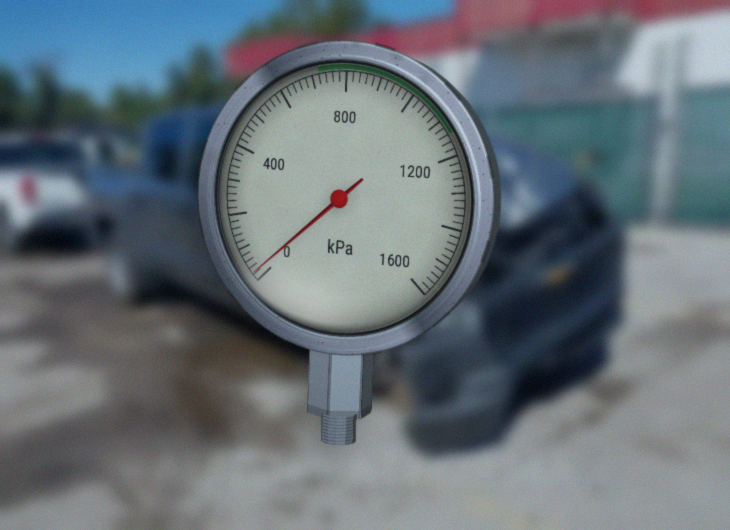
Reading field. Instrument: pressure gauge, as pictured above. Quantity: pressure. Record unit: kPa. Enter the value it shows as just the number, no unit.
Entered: 20
